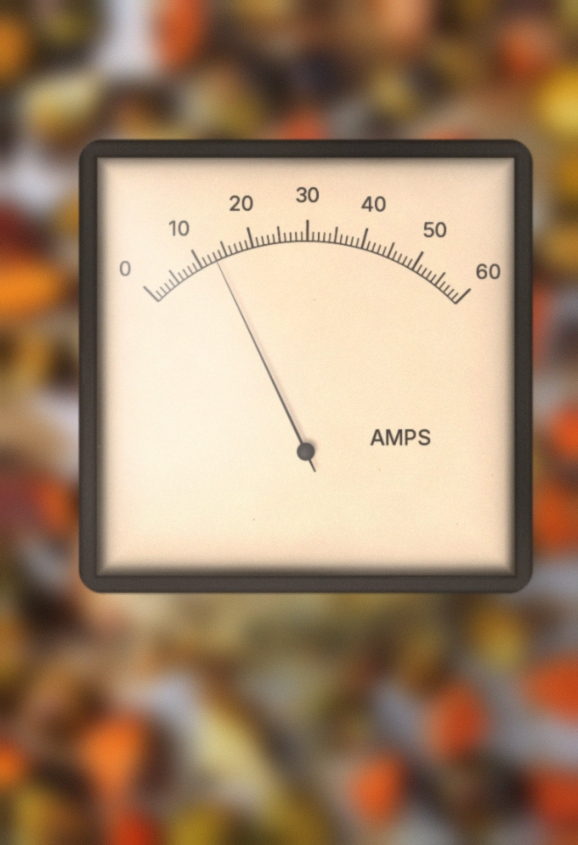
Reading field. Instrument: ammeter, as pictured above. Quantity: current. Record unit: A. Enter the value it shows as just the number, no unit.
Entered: 13
